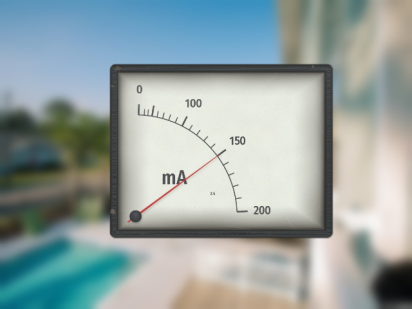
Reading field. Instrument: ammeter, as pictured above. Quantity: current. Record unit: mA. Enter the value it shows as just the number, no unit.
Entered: 150
